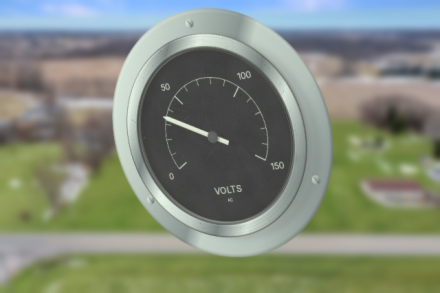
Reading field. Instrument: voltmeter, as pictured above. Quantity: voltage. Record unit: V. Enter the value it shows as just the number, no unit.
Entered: 35
